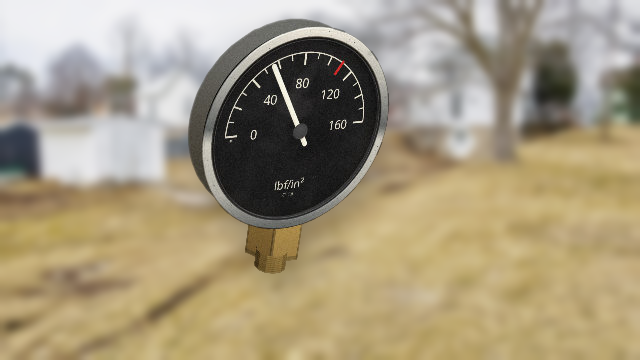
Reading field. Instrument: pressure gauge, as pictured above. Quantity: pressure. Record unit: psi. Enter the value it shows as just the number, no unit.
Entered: 55
